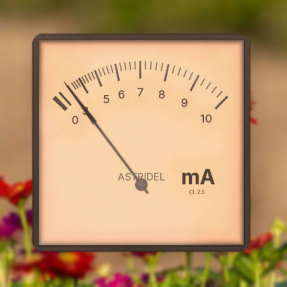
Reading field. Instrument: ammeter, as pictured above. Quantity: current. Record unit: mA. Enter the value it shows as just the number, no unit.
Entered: 3
